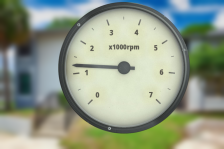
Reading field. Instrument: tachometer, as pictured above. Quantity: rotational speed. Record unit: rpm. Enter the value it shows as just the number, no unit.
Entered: 1250
